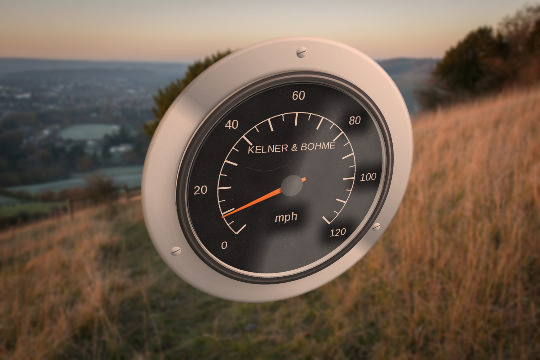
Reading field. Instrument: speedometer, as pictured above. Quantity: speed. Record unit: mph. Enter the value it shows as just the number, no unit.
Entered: 10
